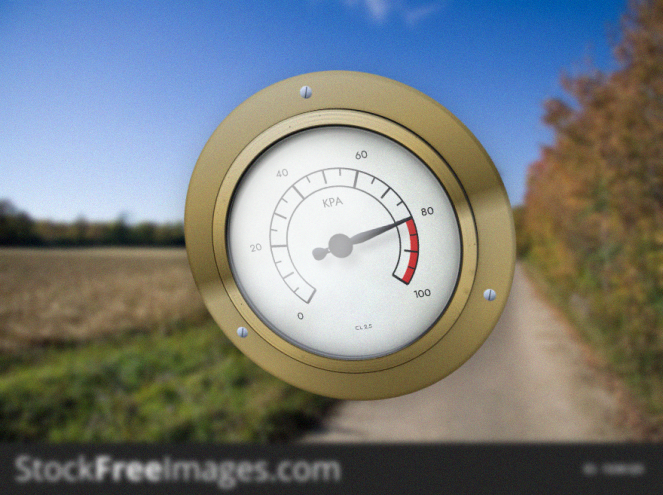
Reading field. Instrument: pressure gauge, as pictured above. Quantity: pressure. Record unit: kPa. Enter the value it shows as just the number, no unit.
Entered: 80
